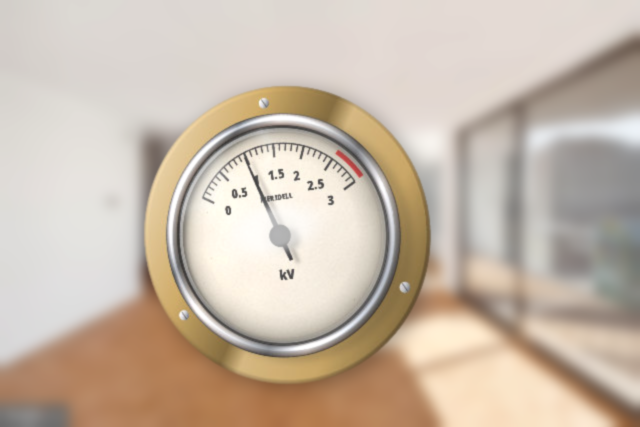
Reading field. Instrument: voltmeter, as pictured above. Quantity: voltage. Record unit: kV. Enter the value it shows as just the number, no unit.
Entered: 1
